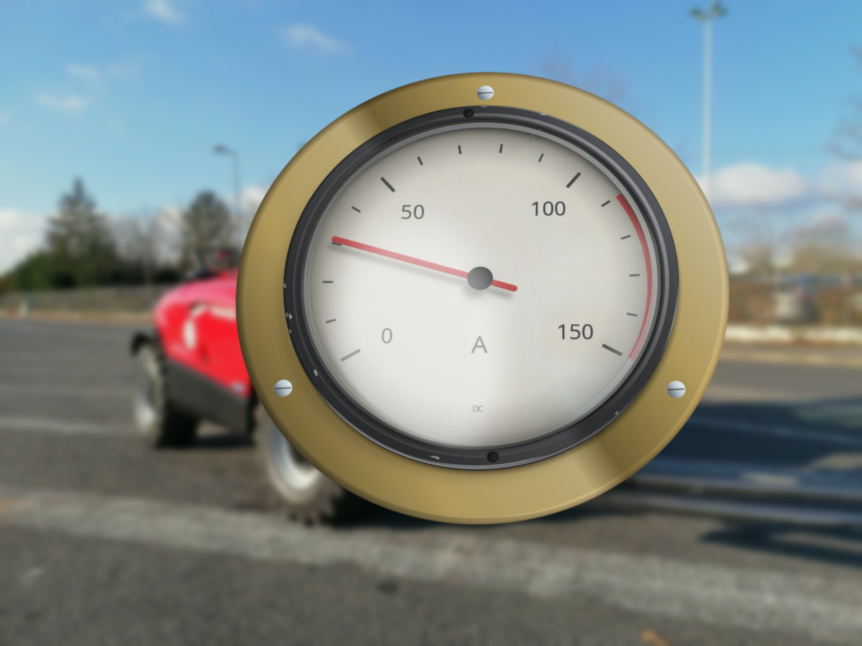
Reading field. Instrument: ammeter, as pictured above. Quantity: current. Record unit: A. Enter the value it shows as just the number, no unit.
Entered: 30
